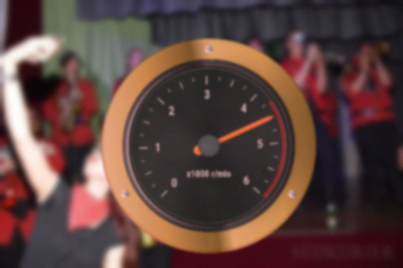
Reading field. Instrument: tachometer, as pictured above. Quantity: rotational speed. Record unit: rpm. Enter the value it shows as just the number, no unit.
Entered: 4500
